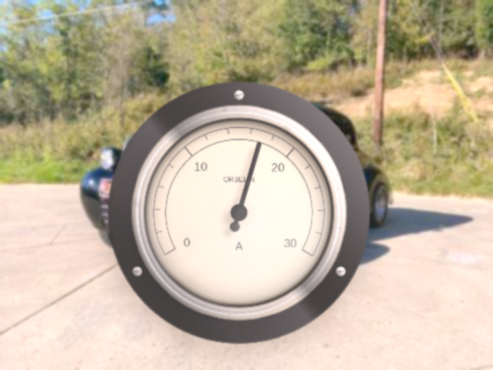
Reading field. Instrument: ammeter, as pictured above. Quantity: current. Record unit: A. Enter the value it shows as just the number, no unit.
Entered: 17
